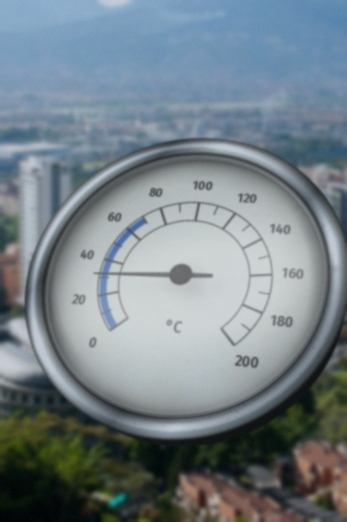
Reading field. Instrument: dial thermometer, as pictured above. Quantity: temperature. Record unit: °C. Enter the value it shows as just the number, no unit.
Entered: 30
